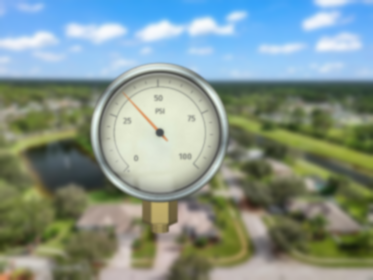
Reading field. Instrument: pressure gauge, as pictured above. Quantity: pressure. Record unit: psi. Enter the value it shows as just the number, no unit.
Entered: 35
